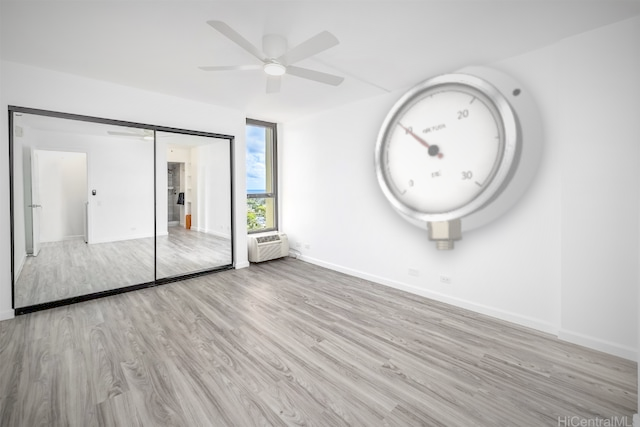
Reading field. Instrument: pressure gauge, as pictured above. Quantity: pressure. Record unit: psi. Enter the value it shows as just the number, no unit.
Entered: 10
